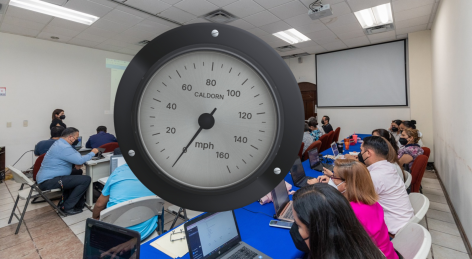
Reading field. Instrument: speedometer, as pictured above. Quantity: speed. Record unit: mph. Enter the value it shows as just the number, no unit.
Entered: 0
